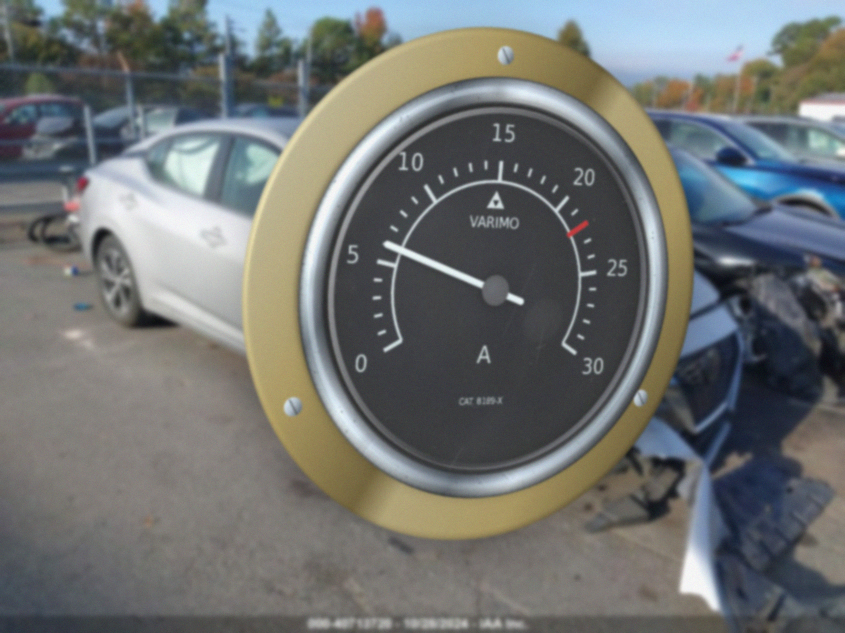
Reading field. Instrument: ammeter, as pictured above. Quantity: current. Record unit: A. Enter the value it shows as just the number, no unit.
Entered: 6
